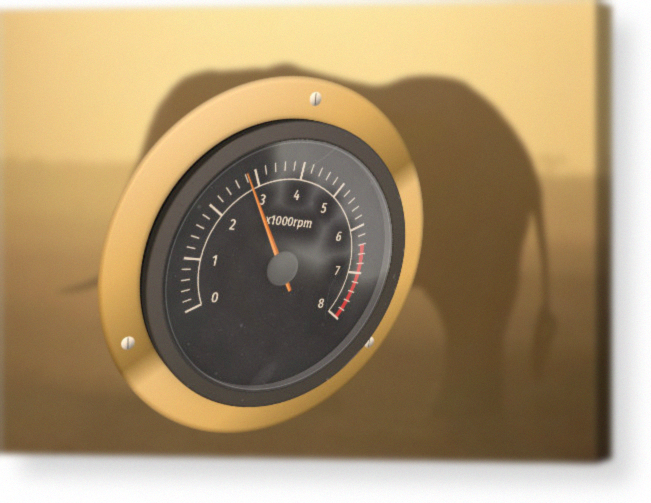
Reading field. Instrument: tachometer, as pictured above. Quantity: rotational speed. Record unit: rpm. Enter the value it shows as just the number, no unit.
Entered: 2800
